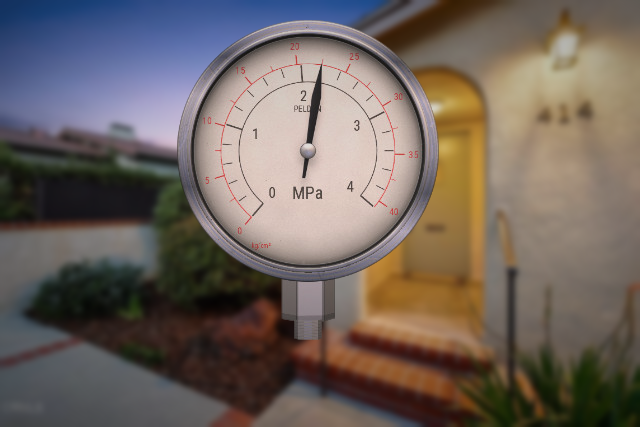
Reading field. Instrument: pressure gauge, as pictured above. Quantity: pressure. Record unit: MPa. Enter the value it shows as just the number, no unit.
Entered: 2.2
